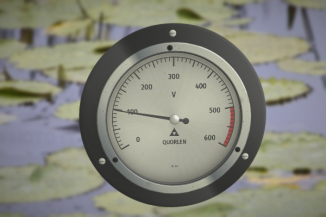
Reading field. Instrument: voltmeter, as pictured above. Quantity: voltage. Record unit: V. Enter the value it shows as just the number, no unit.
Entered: 100
